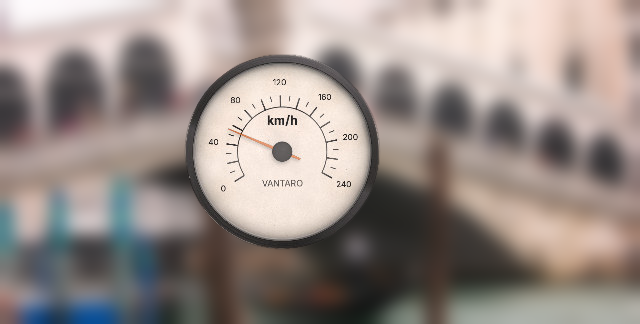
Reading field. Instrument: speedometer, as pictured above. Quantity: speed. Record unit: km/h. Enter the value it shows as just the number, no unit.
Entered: 55
